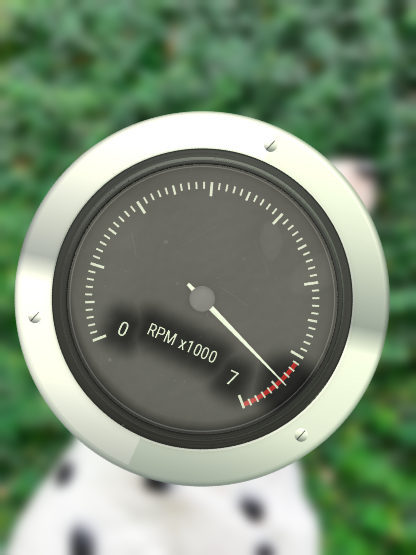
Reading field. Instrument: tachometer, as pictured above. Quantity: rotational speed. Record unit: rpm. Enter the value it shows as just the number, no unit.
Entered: 6400
